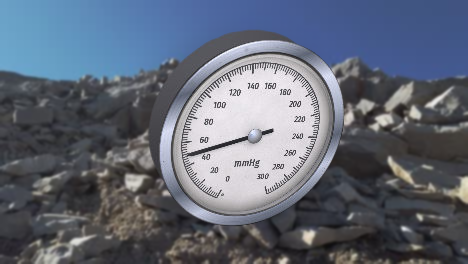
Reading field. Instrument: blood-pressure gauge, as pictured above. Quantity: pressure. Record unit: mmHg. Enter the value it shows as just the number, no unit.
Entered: 50
